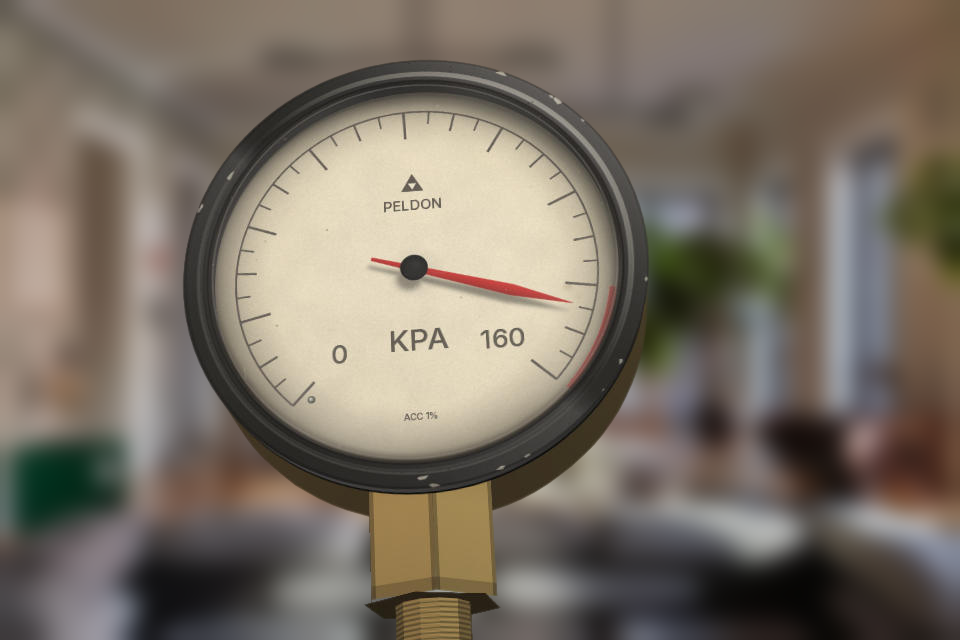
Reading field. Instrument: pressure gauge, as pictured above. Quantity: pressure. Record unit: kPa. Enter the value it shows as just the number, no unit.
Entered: 145
